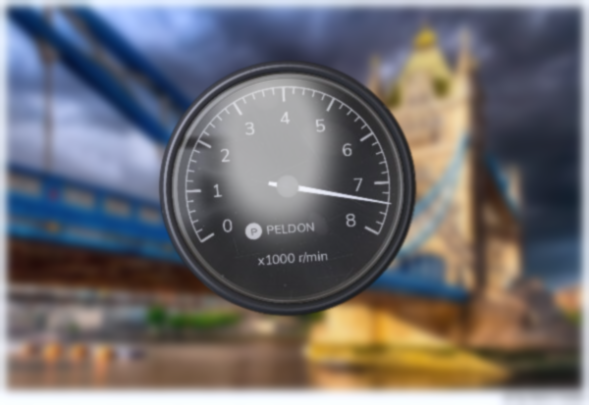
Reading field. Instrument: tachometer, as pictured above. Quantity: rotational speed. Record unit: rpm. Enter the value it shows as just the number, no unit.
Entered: 7400
